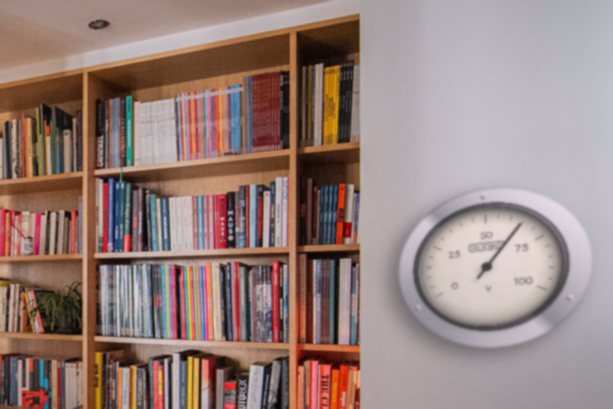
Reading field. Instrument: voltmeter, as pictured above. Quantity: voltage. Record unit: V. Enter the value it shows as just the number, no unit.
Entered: 65
